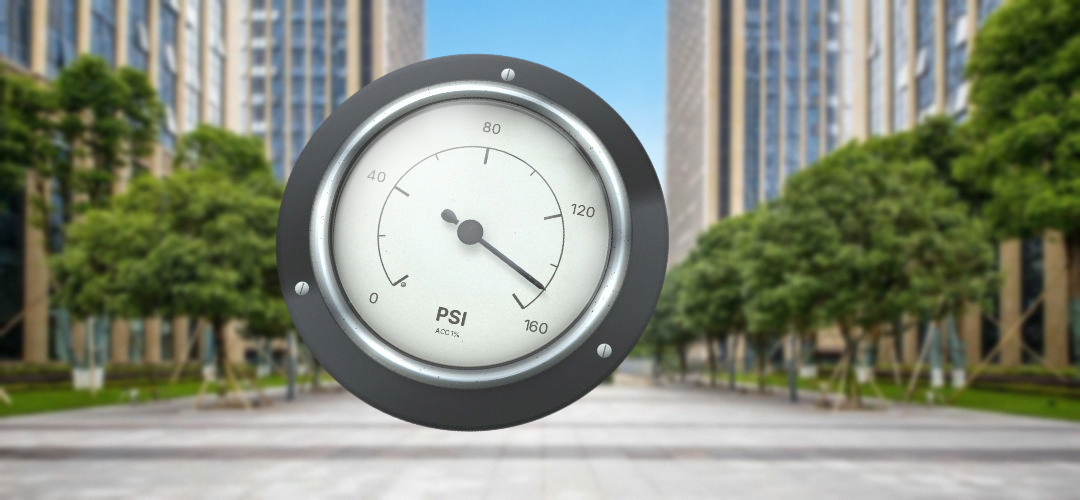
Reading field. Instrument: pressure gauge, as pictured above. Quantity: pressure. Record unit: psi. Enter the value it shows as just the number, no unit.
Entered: 150
